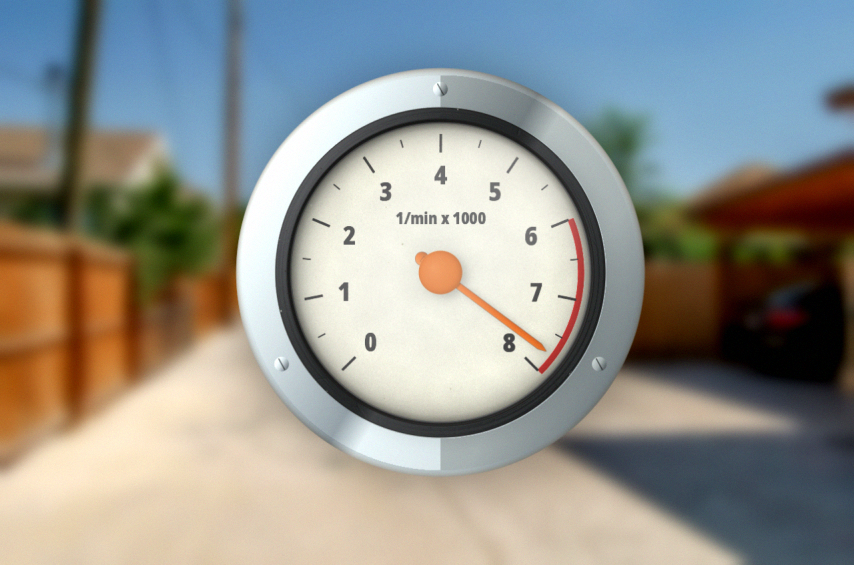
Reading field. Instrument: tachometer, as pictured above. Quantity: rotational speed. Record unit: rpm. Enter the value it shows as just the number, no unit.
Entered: 7750
